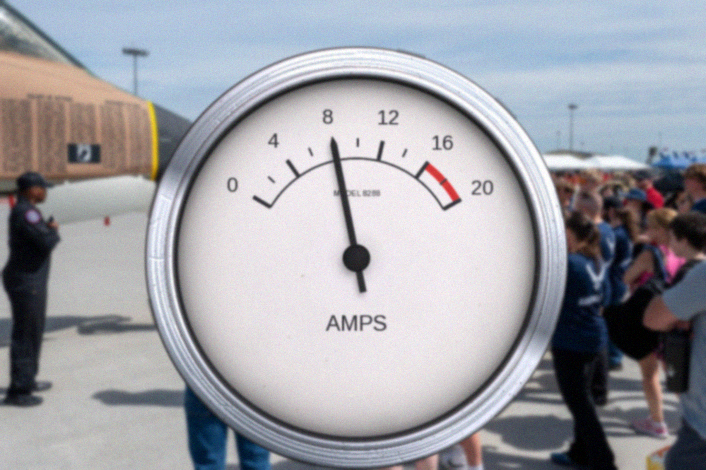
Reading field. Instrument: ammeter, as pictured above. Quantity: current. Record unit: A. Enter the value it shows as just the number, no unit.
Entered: 8
